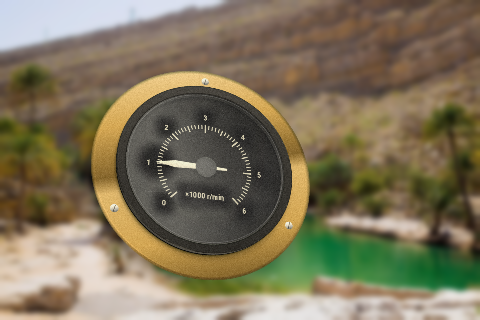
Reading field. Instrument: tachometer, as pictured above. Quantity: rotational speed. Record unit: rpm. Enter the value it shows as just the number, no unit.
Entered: 1000
